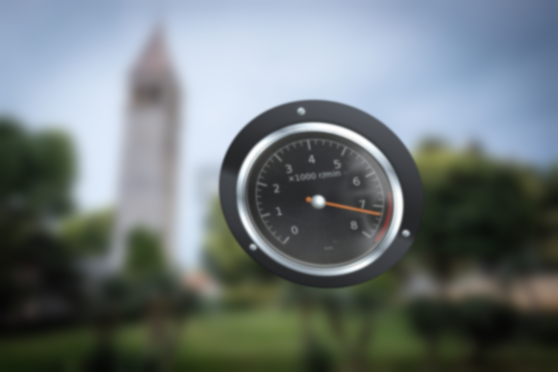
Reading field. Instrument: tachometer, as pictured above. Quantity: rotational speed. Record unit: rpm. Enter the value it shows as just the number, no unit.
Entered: 7200
